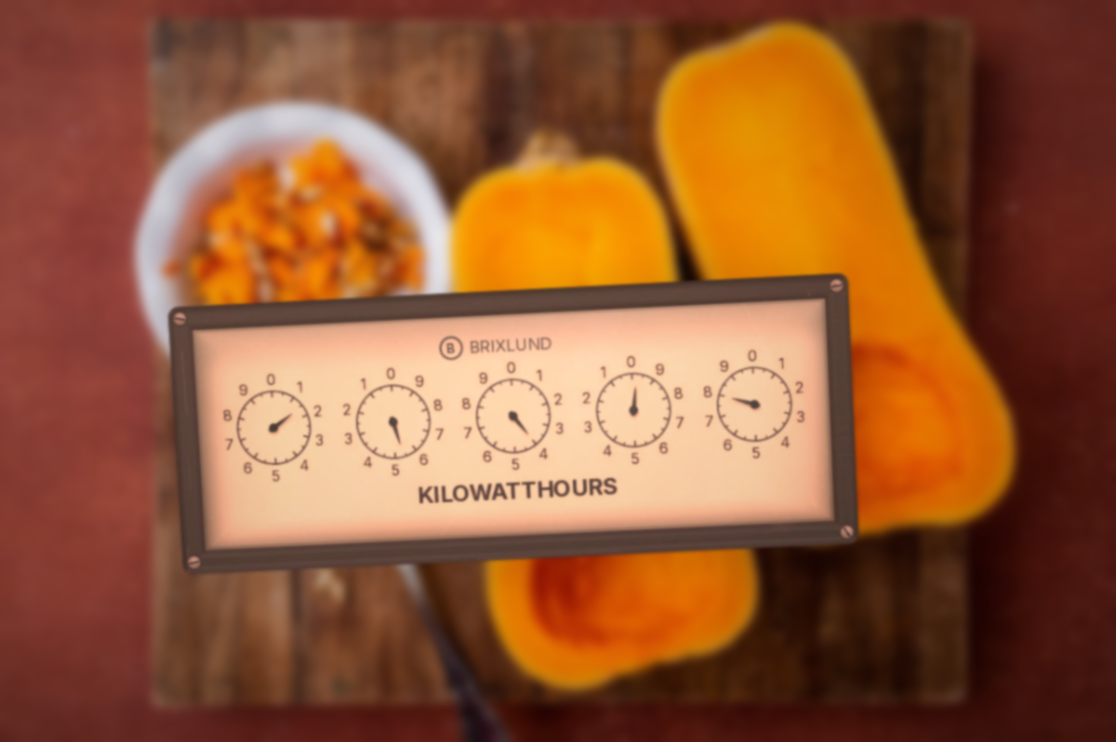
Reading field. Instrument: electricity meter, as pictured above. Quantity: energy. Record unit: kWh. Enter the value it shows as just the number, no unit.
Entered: 15398
